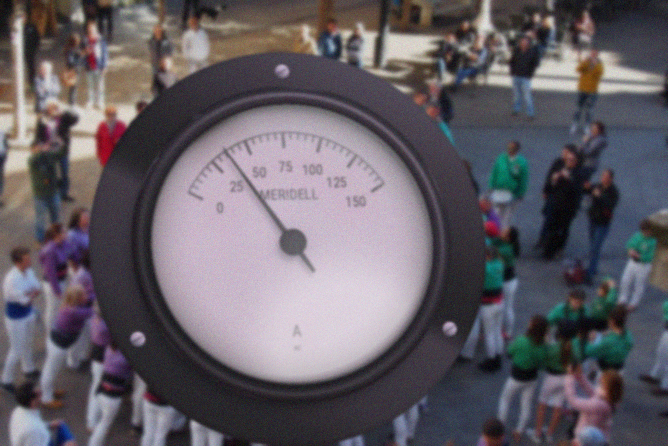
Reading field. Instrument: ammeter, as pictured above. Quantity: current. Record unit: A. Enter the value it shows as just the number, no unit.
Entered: 35
